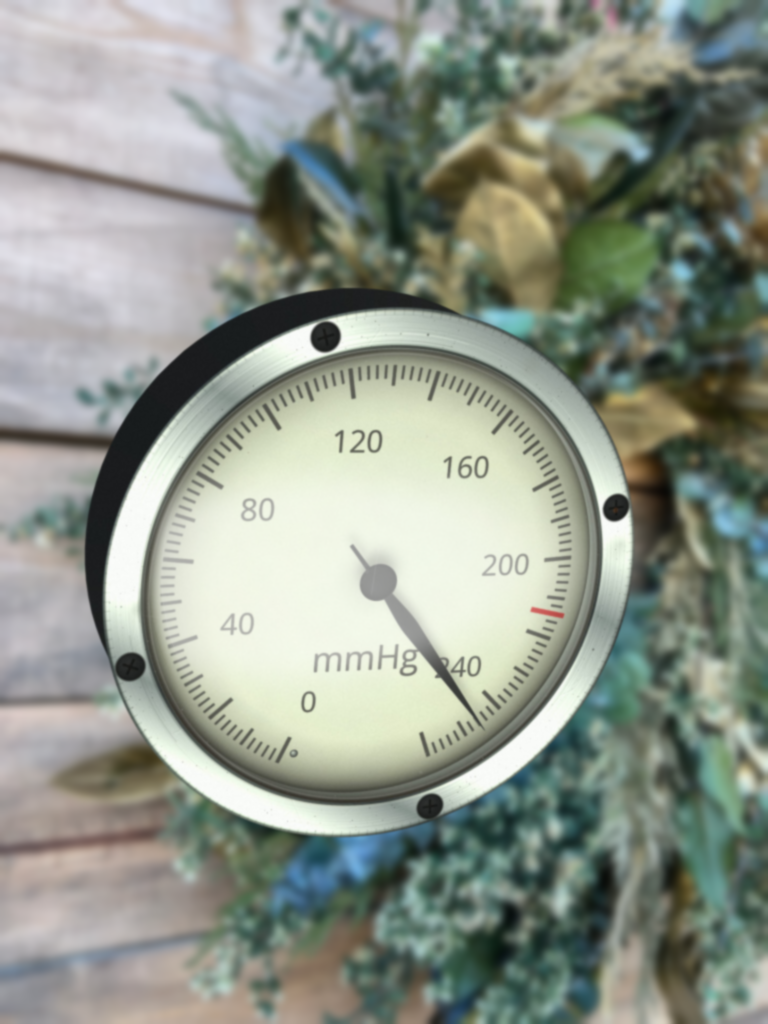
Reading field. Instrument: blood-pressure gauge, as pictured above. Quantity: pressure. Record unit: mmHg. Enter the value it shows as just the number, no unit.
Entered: 246
